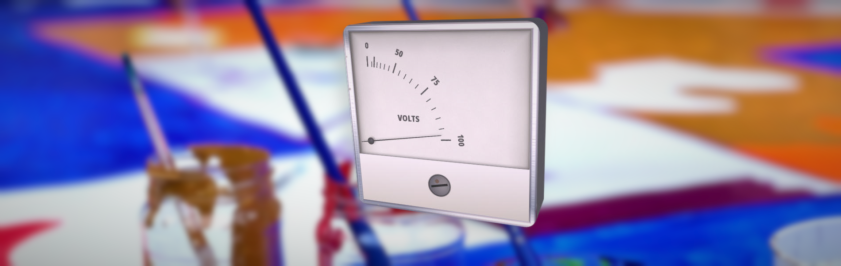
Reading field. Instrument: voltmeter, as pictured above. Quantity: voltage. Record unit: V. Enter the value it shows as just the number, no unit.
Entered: 97.5
